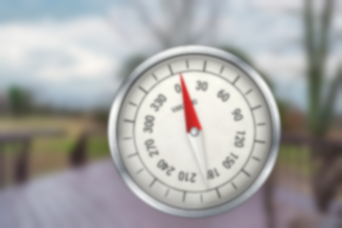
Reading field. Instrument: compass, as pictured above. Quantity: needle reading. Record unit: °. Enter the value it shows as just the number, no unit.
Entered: 7.5
